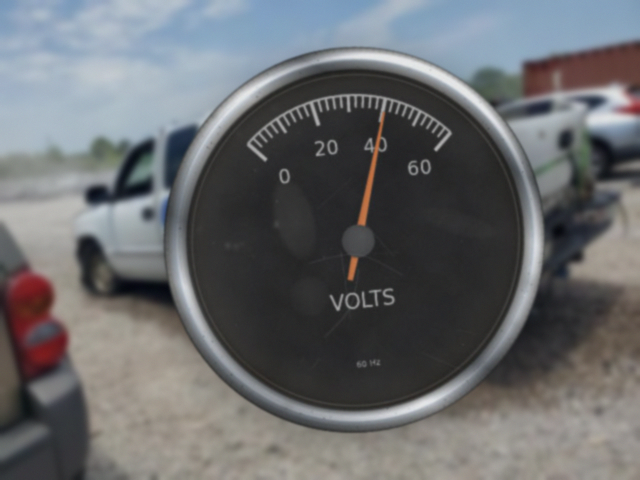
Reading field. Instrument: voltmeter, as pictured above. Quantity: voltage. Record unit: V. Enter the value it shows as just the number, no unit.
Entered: 40
